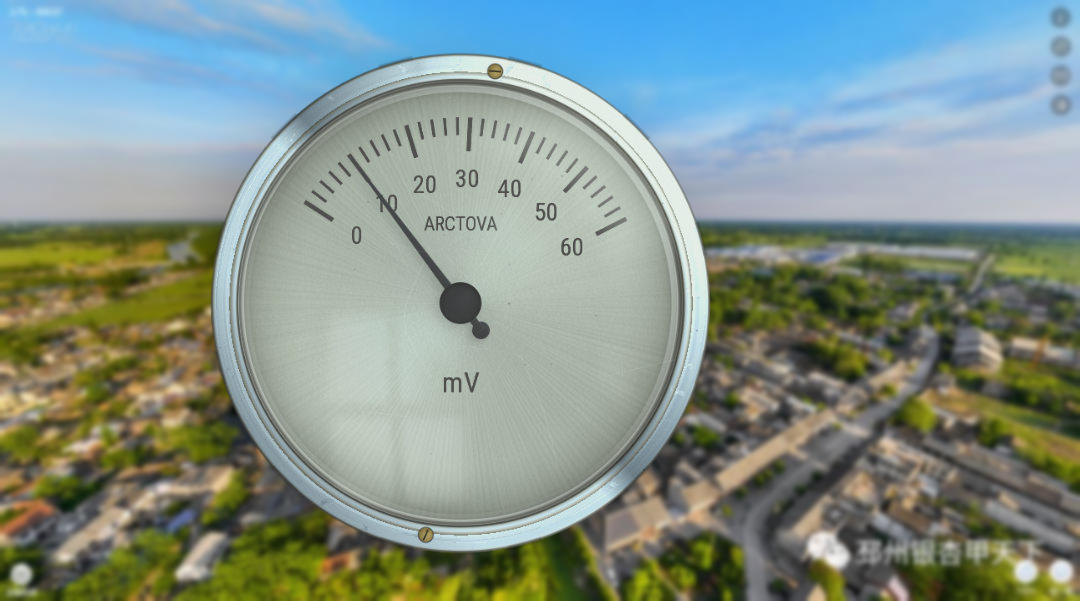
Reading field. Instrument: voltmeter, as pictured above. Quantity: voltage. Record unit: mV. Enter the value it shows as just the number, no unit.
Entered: 10
